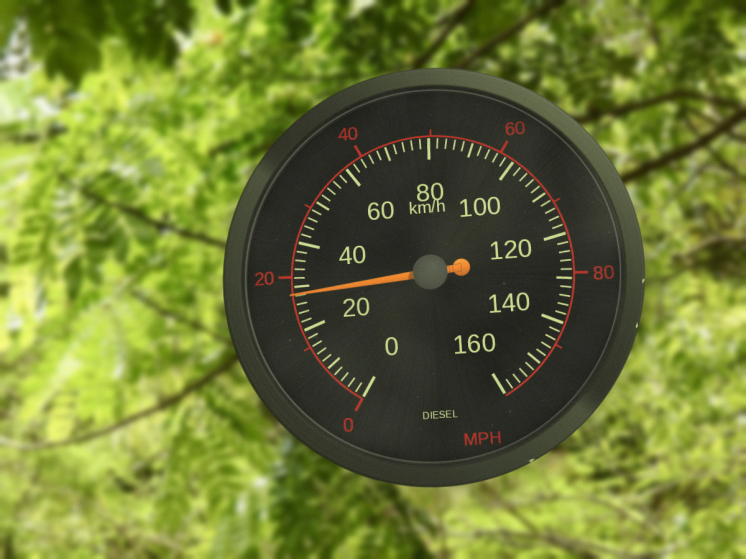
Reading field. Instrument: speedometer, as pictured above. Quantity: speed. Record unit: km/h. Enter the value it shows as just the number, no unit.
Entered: 28
